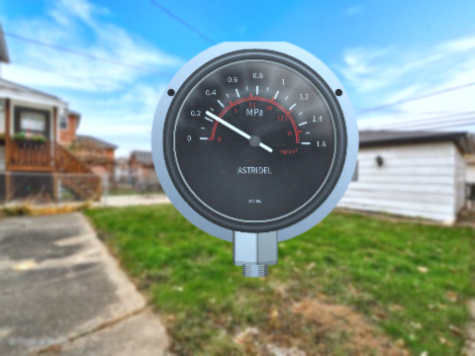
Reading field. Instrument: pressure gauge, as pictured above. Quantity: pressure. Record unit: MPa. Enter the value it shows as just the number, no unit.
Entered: 0.25
